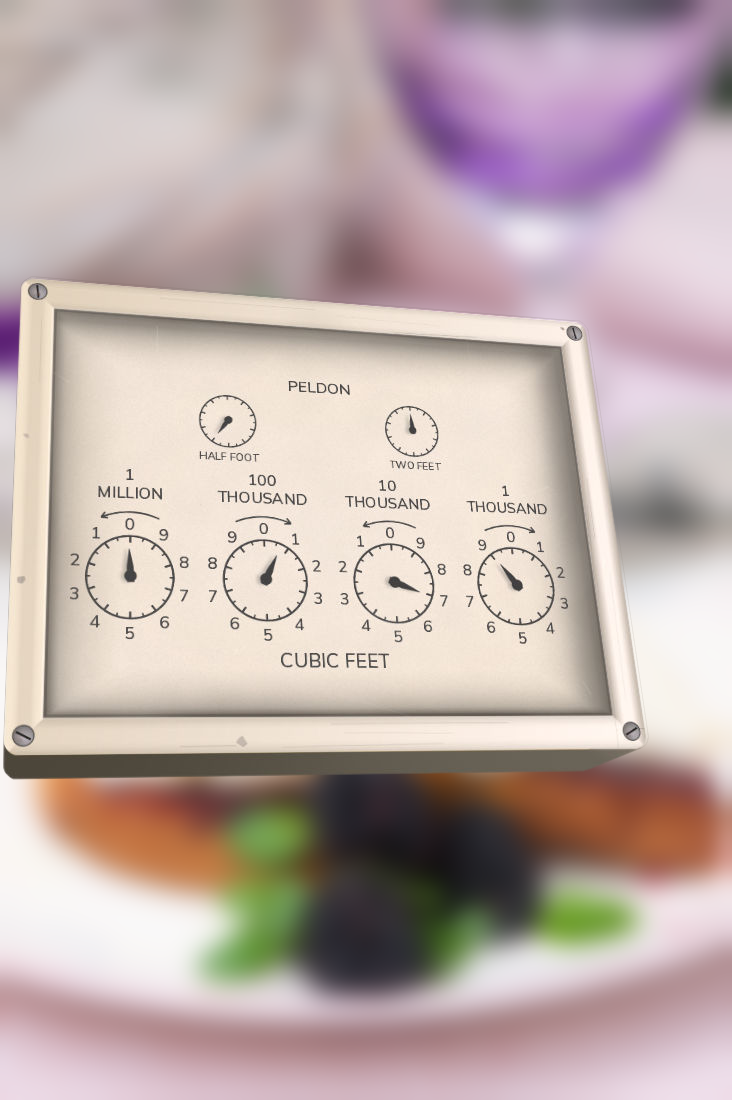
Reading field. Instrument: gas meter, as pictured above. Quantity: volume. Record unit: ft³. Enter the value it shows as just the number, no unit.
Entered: 6900
